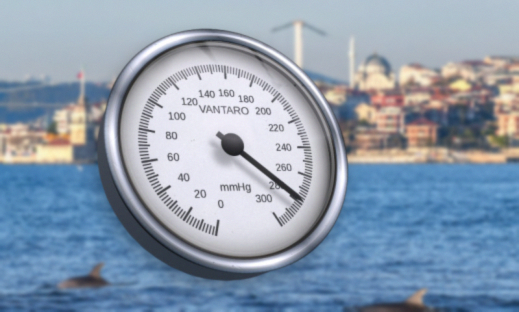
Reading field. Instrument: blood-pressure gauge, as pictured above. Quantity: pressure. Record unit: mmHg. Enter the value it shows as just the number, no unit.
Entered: 280
